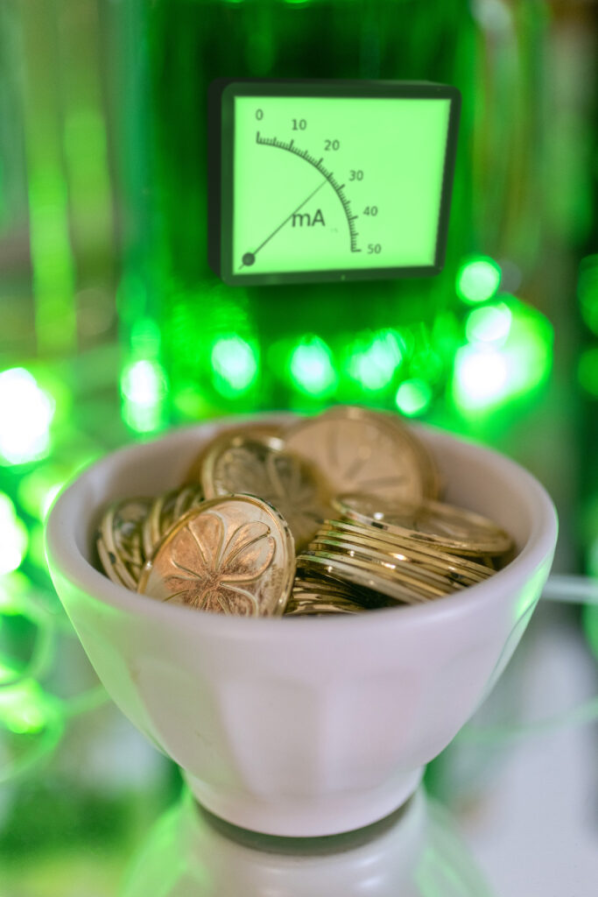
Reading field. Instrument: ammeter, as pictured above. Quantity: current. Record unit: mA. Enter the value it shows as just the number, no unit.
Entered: 25
